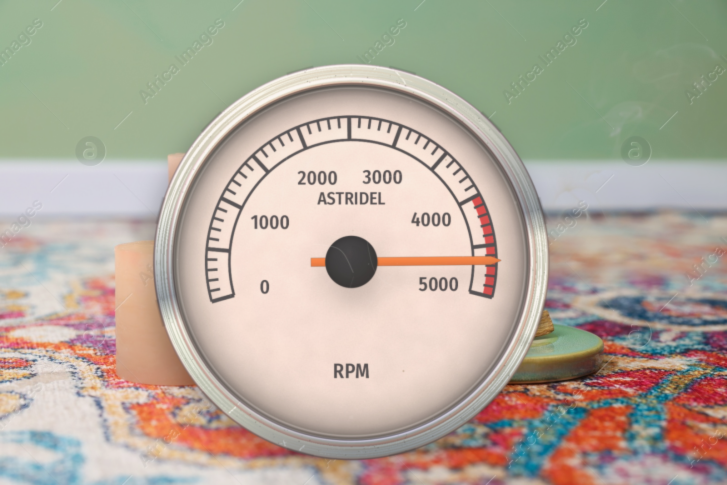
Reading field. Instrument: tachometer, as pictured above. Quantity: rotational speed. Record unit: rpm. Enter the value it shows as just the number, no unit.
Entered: 4650
